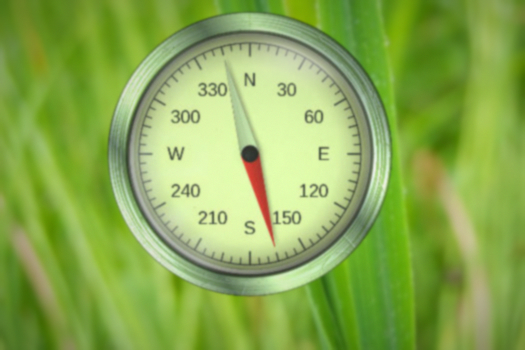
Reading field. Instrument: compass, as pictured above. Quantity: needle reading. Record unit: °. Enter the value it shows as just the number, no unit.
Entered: 165
